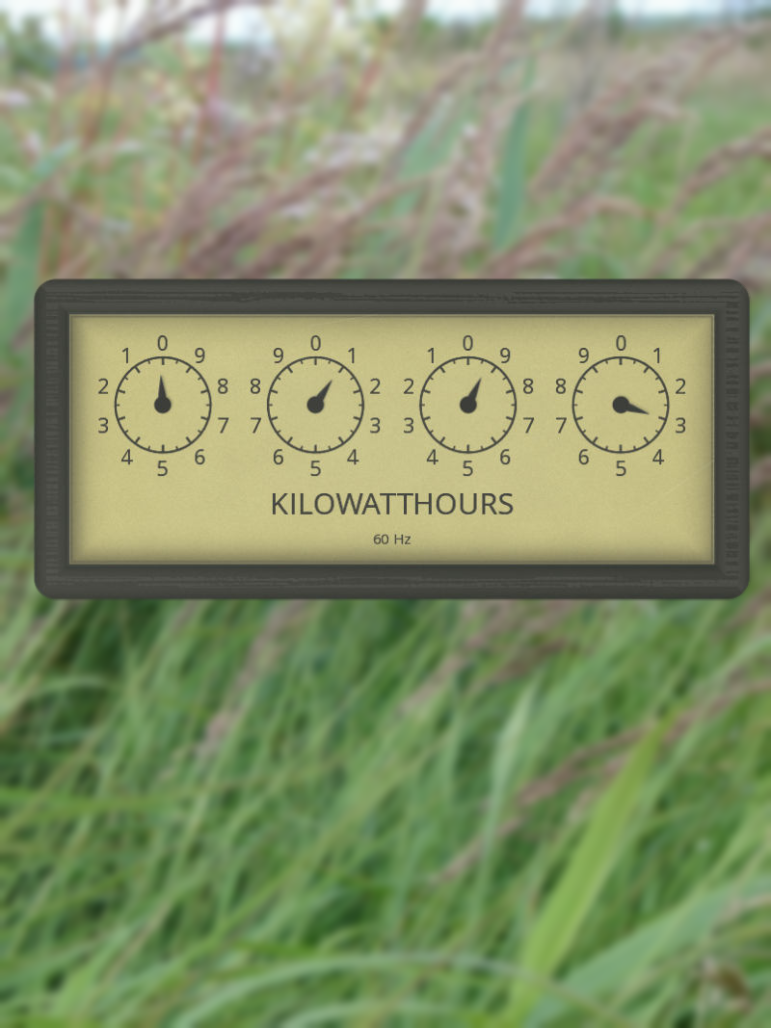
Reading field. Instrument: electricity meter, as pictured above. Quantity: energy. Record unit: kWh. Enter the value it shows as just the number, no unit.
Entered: 93
